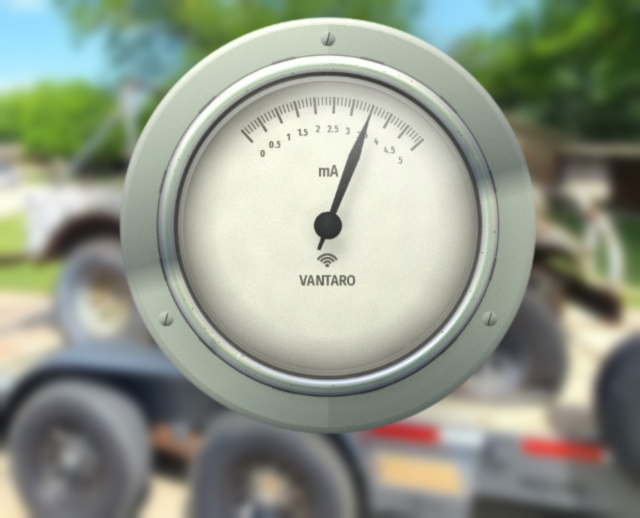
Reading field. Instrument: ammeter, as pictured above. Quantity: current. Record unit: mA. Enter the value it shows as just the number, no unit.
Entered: 3.5
